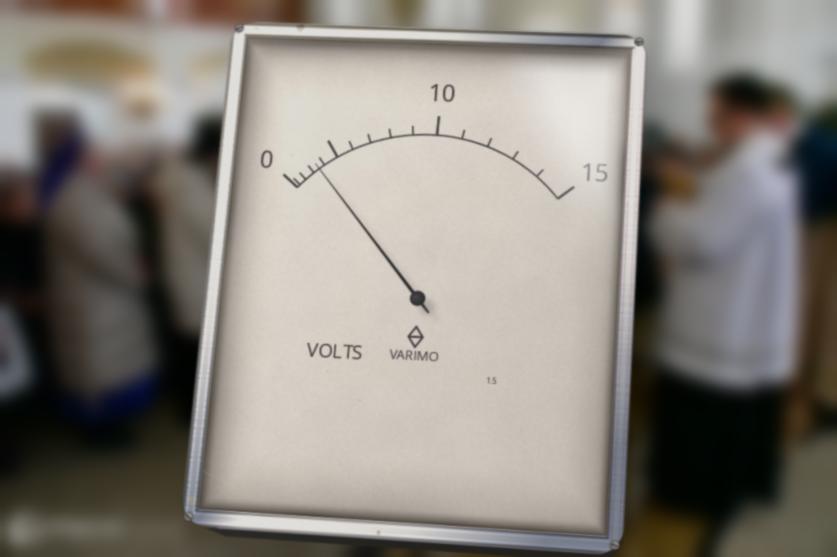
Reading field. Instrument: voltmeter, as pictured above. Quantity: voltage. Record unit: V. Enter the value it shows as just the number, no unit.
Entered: 3.5
